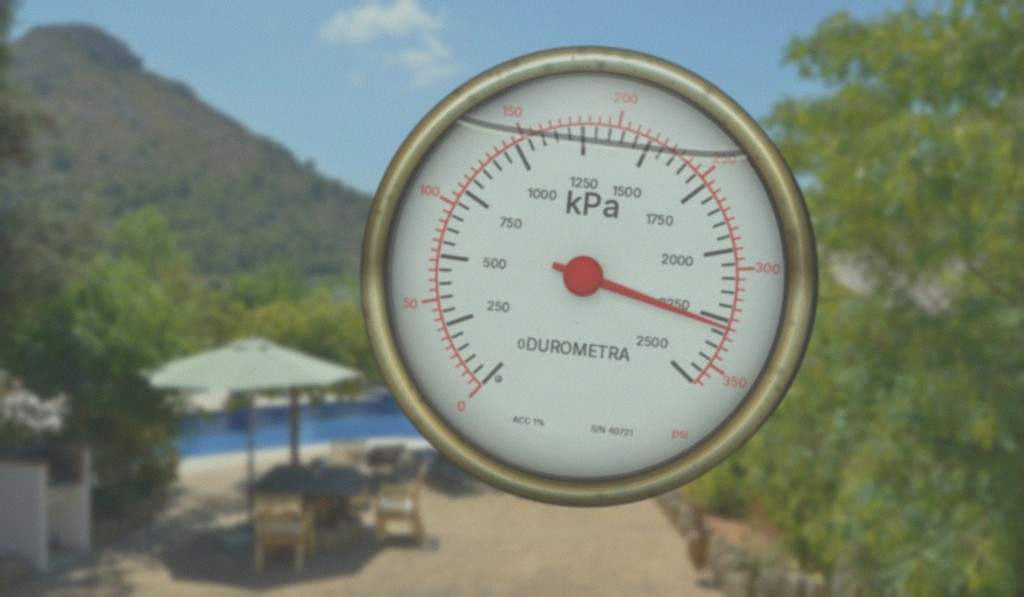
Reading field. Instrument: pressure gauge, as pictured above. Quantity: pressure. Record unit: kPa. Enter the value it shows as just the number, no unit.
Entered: 2275
